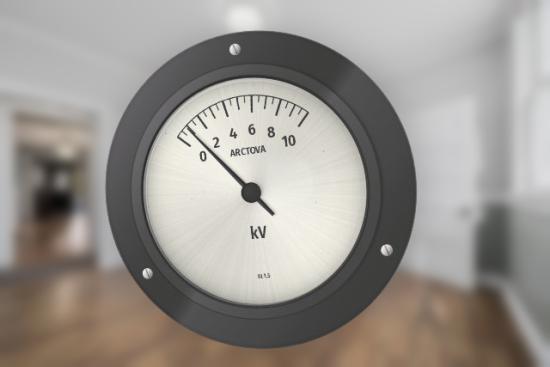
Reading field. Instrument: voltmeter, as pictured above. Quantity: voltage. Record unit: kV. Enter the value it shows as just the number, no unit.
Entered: 1
